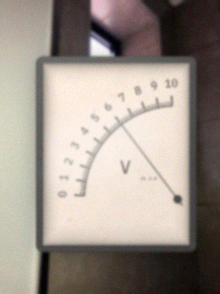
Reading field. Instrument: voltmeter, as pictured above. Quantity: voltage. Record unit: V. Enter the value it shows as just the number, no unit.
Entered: 6
